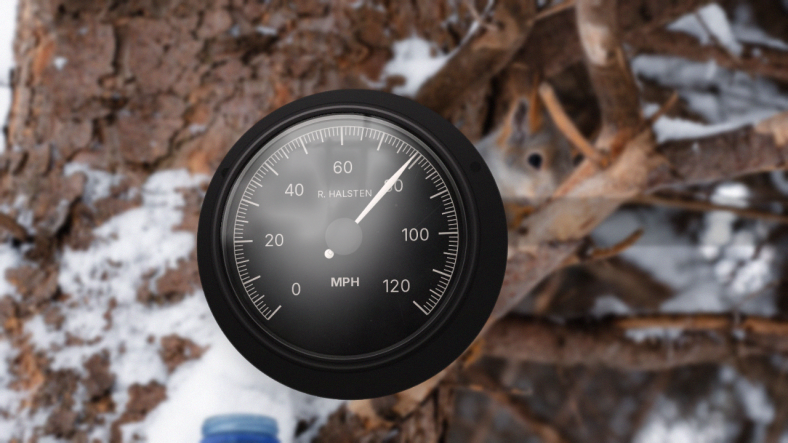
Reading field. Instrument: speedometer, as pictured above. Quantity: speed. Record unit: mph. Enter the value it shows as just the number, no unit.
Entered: 79
